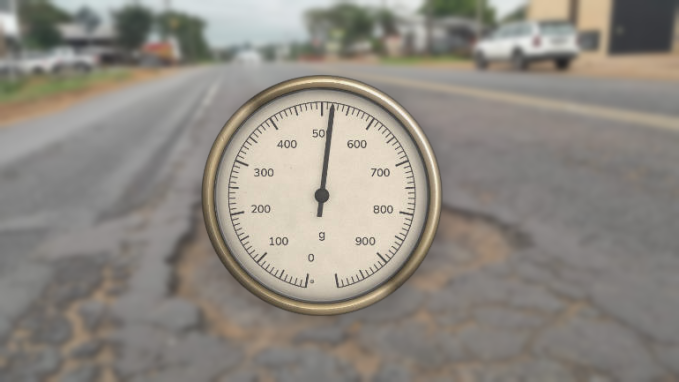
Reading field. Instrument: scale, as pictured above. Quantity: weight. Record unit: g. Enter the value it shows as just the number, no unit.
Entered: 520
